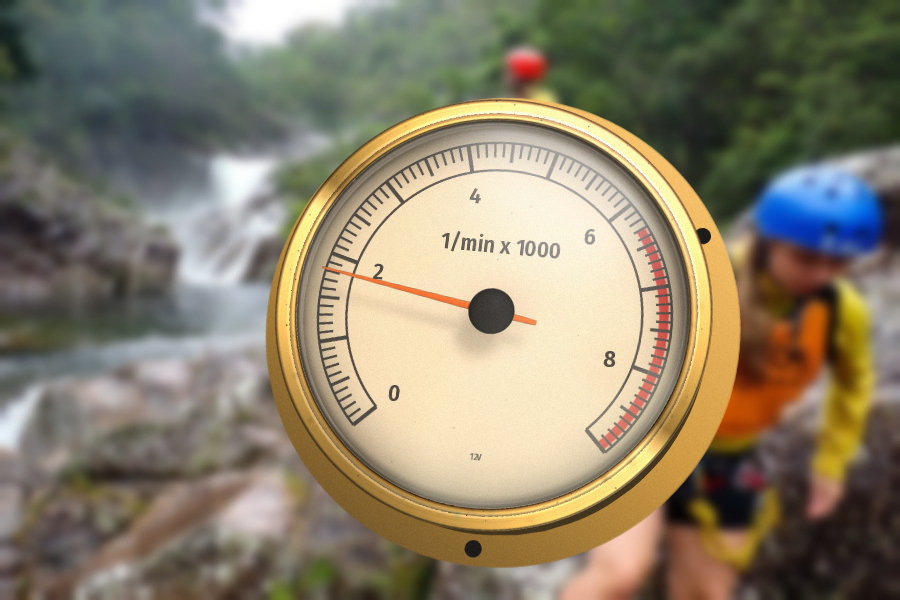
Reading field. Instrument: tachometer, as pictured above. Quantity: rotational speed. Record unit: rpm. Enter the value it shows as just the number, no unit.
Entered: 1800
